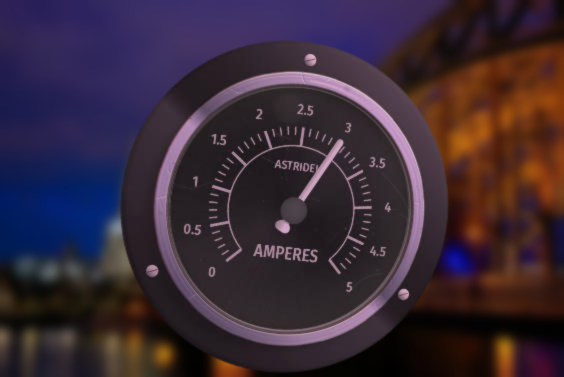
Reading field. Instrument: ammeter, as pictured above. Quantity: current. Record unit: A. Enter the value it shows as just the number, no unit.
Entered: 3
